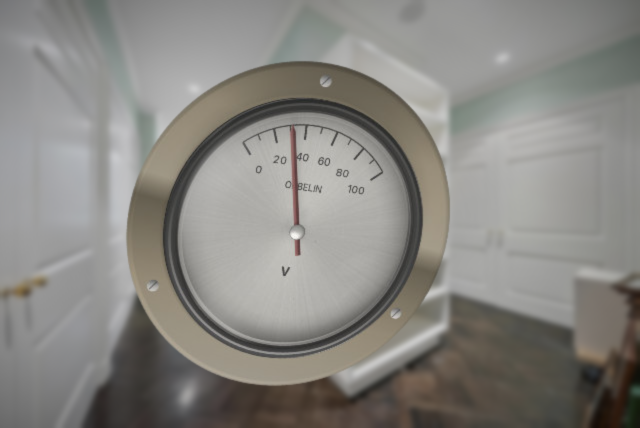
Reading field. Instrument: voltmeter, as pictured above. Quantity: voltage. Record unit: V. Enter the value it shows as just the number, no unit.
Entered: 30
